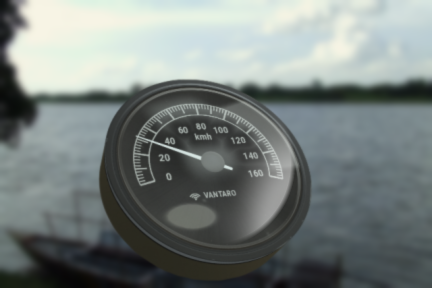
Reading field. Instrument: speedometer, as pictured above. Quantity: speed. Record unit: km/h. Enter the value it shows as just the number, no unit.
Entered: 30
